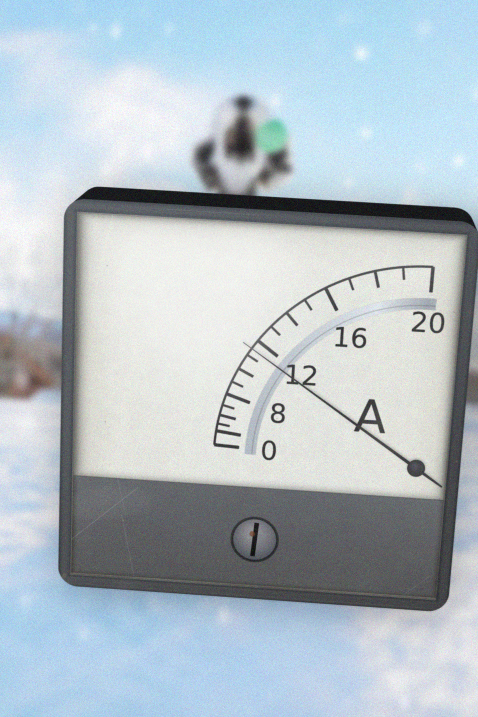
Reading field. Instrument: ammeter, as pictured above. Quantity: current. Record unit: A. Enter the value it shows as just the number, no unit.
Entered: 11.5
